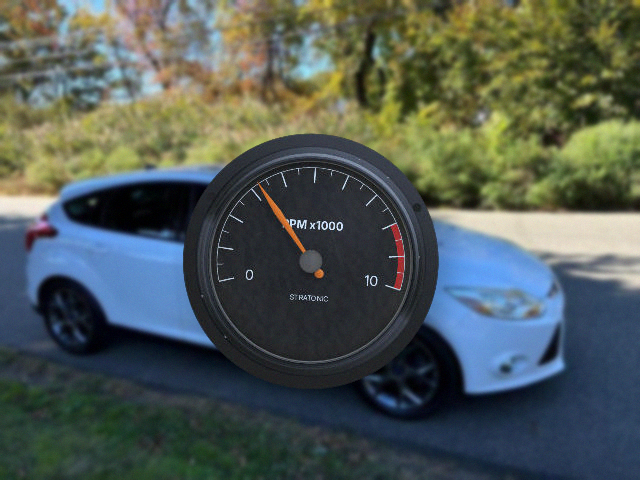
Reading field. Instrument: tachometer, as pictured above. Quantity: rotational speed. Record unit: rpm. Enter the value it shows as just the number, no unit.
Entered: 3250
